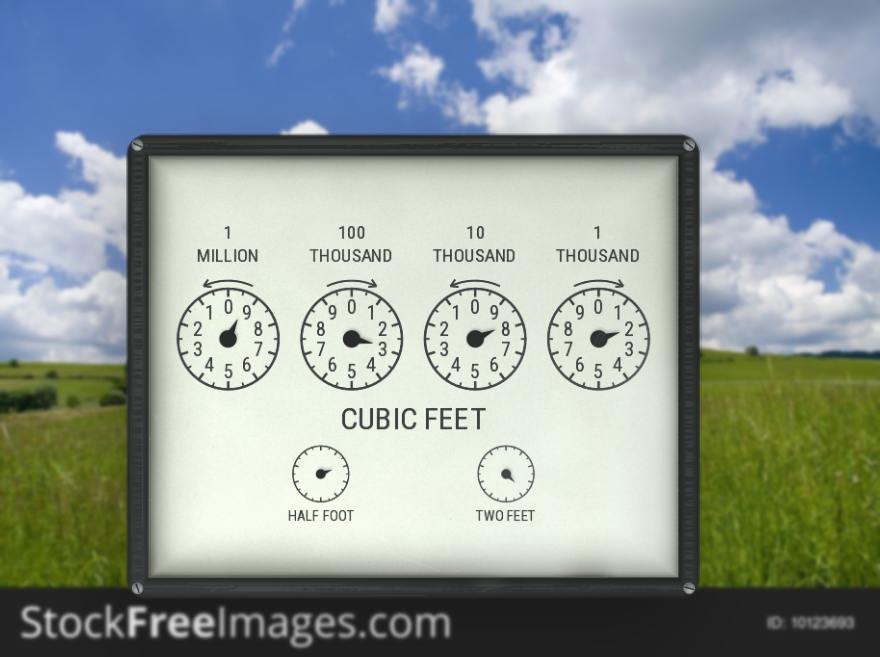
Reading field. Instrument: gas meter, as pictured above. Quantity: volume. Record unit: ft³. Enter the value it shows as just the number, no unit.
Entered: 928200
